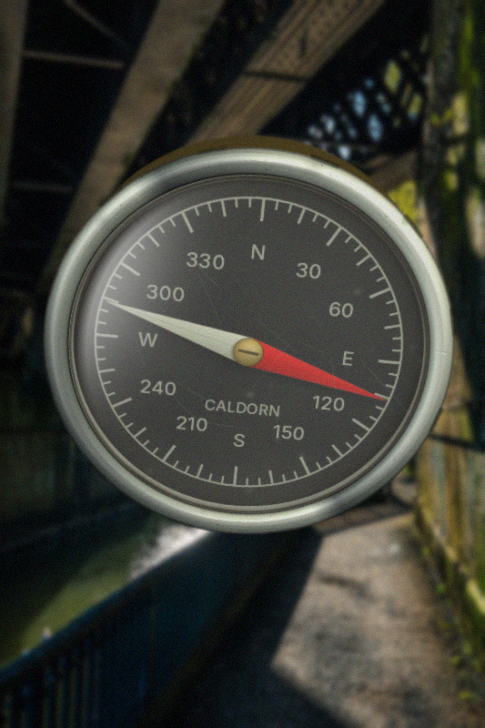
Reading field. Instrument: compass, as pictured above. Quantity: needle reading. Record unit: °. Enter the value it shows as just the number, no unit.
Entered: 105
